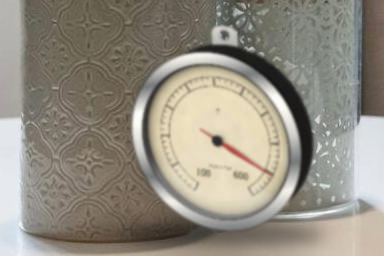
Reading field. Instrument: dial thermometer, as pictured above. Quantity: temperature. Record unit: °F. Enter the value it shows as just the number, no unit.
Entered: 550
